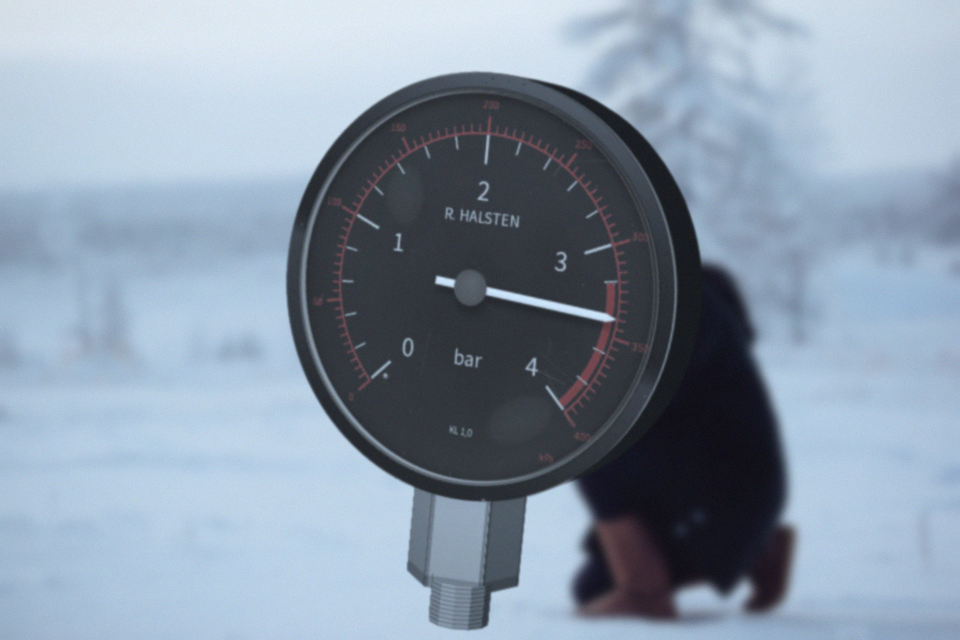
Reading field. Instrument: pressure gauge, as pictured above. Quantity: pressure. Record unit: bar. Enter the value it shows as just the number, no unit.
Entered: 3.4
